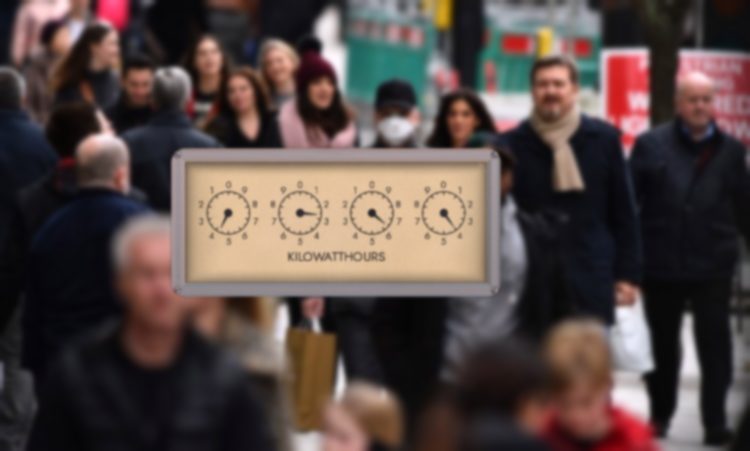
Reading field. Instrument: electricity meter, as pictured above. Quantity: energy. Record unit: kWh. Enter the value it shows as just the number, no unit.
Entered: 4264
